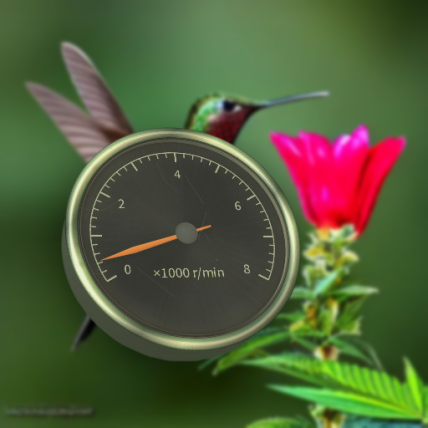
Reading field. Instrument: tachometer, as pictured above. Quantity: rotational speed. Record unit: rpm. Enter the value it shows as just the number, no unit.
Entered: 400
